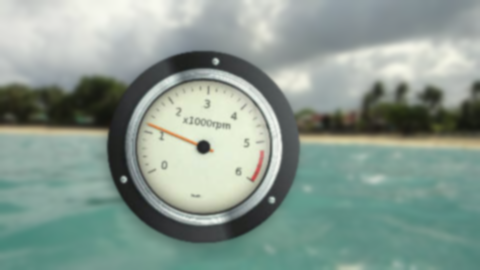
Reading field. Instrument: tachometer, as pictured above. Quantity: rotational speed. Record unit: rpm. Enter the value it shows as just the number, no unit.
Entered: 1200
